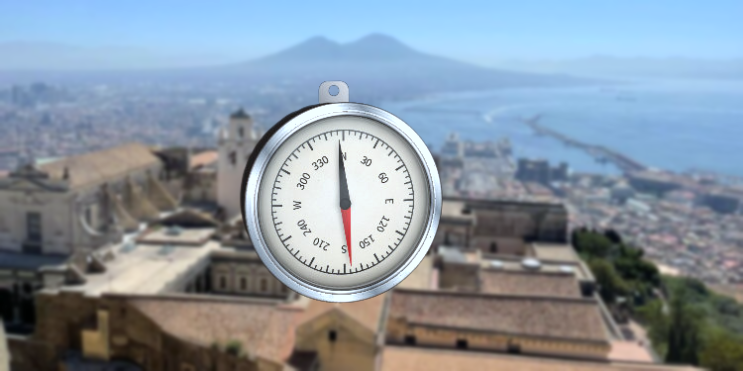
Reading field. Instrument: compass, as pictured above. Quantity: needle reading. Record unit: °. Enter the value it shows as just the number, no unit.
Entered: 175
